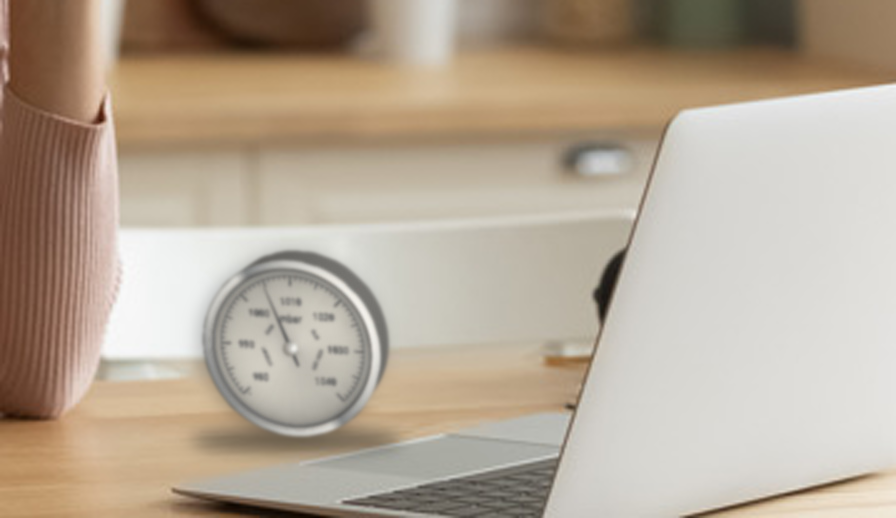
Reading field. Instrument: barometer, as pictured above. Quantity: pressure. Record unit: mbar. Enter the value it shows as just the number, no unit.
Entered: 1005
